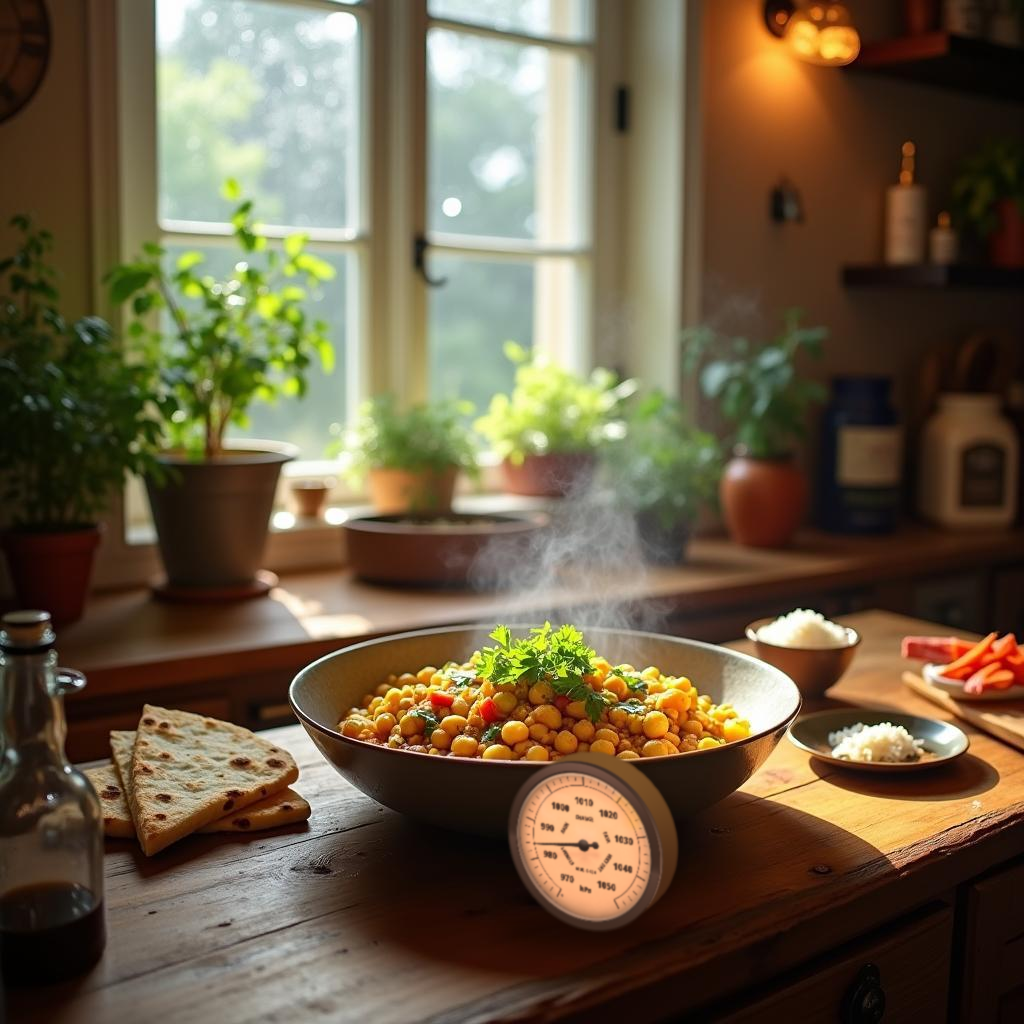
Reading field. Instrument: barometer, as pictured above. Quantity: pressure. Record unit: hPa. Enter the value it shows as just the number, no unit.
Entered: 984
